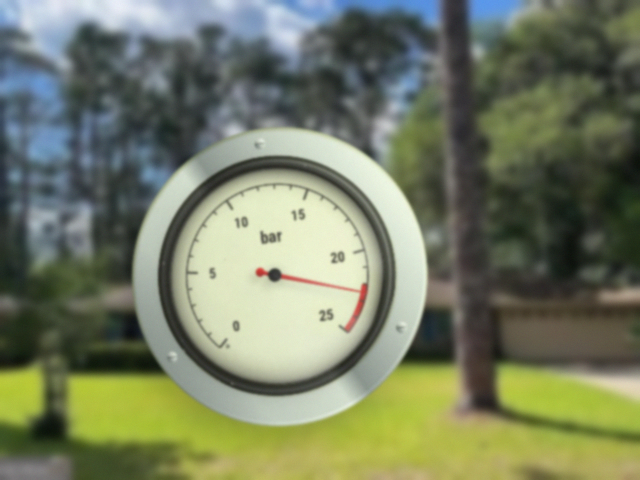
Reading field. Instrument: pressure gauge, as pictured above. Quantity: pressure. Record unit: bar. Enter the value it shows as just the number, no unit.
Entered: 22.5
